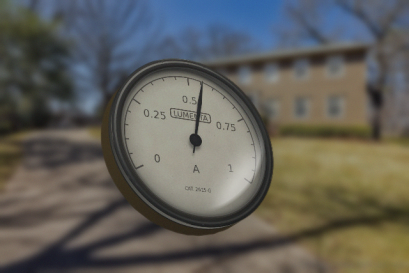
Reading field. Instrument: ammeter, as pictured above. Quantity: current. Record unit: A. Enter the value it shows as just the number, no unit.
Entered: 0.55
